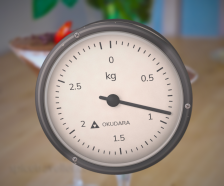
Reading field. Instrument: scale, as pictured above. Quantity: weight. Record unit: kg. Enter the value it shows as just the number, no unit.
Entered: 0.9
